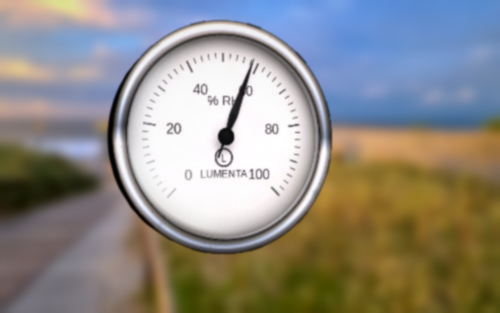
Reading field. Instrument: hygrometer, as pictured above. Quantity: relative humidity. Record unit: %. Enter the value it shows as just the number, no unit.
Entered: 58
